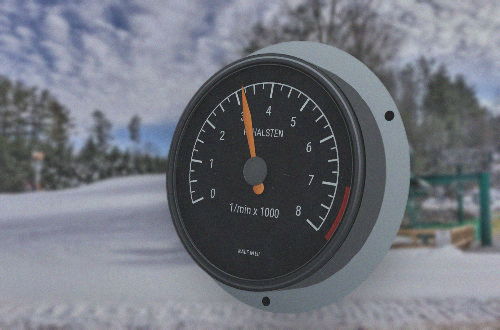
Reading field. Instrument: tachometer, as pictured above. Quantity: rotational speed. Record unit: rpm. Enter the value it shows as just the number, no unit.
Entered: 3250
